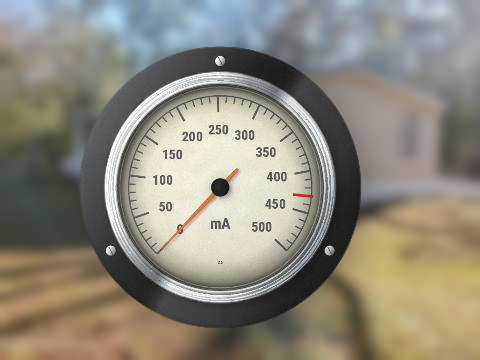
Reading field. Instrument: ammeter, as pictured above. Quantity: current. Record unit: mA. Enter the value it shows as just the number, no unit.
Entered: 0
